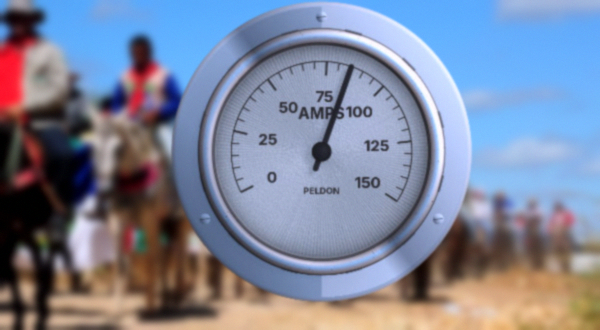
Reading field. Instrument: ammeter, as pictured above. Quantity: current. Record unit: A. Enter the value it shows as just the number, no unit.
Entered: 85
